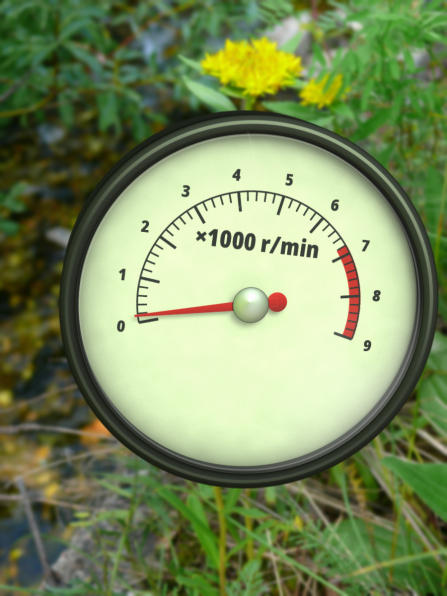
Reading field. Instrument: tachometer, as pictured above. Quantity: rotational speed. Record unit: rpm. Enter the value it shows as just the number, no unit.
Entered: 200
